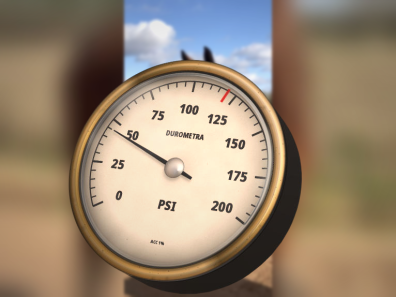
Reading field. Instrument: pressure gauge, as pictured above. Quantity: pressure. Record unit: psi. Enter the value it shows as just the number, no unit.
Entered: 45
